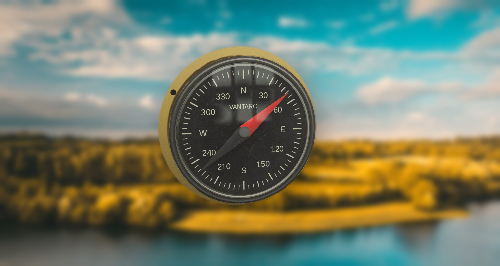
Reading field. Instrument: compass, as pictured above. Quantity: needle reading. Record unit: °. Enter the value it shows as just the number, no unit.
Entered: 50
